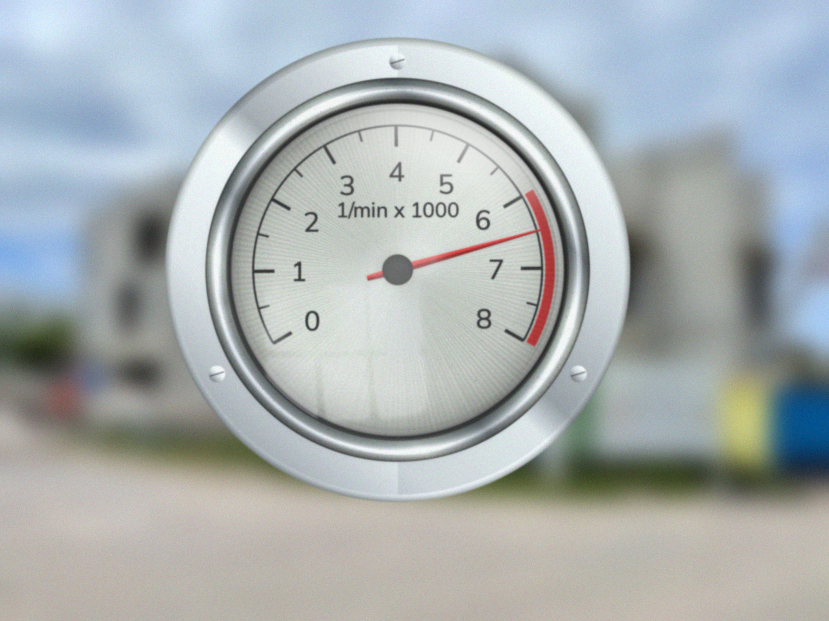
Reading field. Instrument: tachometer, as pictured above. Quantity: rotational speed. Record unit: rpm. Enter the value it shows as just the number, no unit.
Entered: 6500
